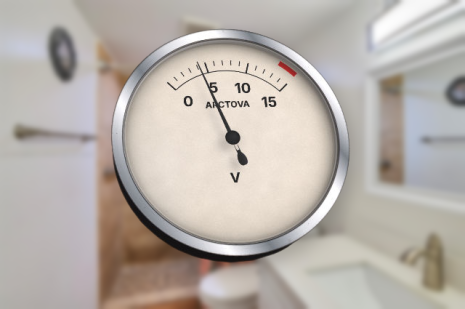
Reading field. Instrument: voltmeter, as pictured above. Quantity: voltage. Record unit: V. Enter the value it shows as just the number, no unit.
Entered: 4
